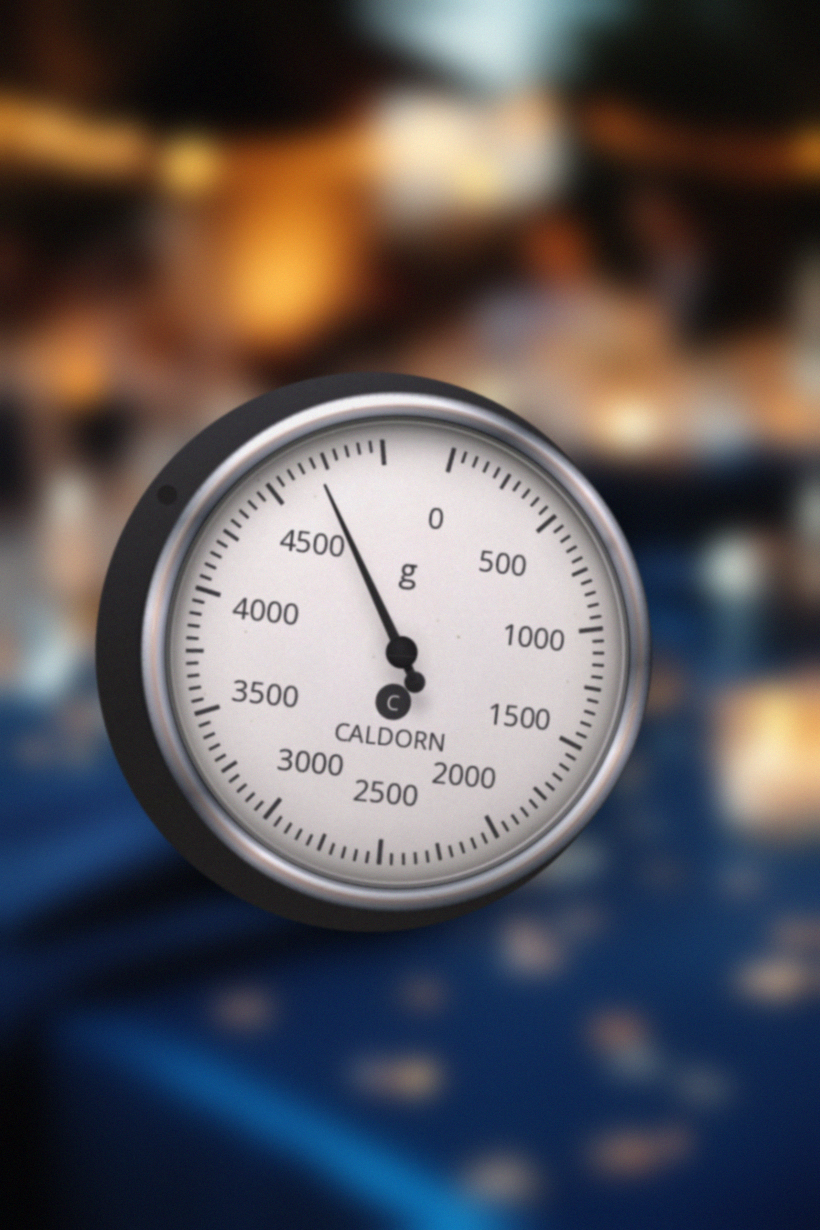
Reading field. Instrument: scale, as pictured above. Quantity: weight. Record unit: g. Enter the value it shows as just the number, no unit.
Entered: 4700
